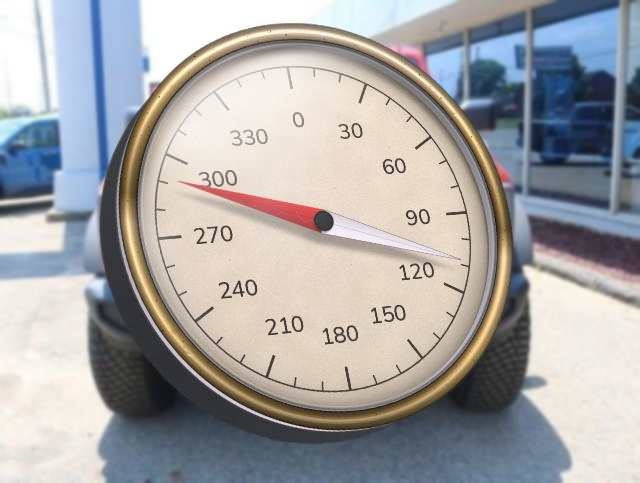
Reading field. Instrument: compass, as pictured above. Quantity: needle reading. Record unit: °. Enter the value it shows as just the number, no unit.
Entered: 290
